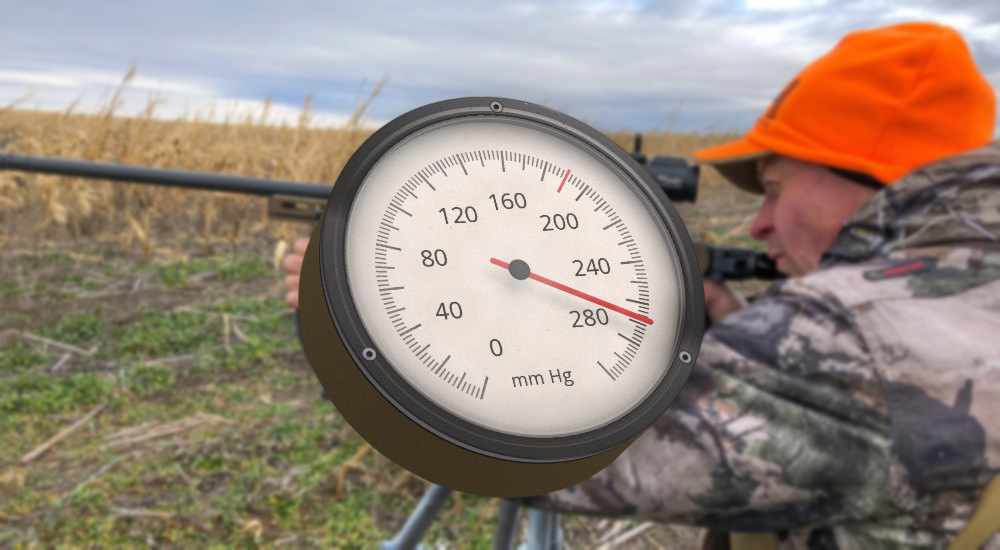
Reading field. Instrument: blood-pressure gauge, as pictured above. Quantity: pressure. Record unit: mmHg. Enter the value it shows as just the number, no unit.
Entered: 270
